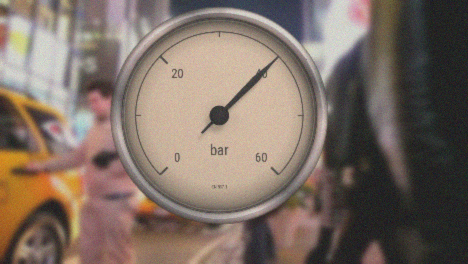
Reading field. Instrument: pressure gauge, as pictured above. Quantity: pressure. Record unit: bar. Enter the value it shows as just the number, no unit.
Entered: 40
